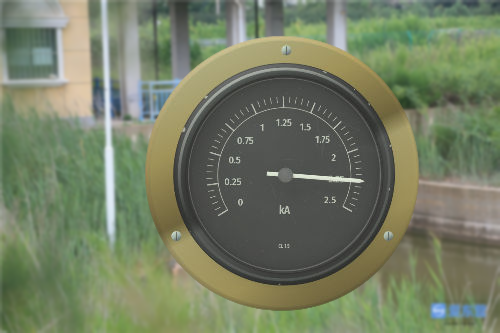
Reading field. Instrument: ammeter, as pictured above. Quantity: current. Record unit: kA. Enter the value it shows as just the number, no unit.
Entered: 2.25
